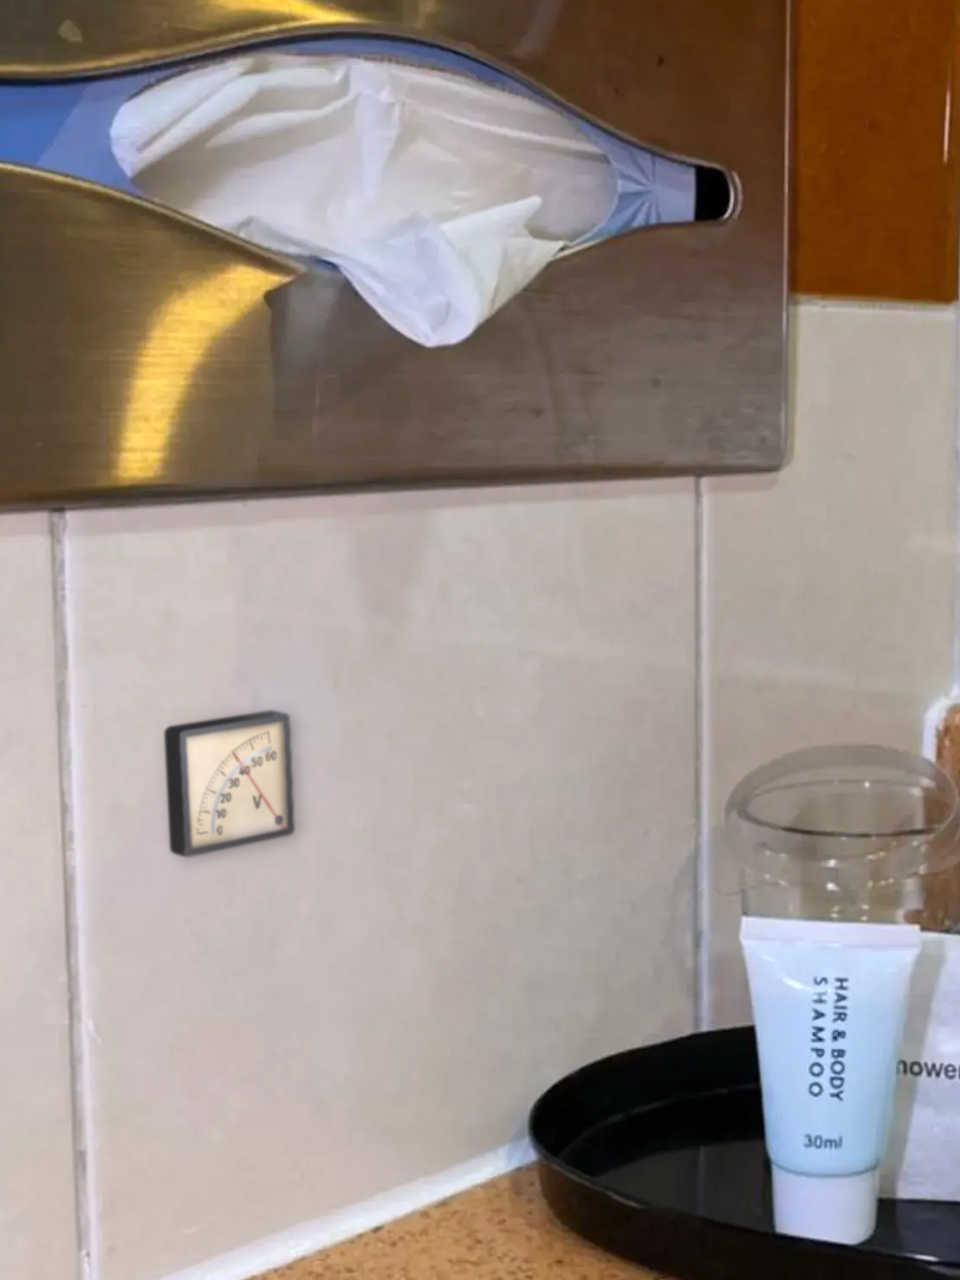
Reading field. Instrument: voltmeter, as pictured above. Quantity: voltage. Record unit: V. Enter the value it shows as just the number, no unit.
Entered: 40
